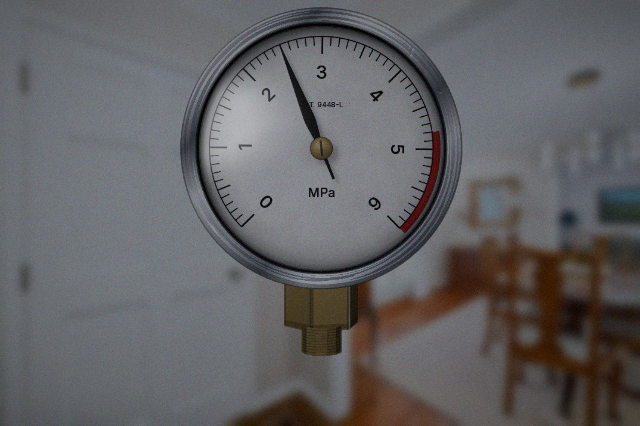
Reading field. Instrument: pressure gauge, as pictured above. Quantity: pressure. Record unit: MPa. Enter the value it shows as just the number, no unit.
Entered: 2.5
